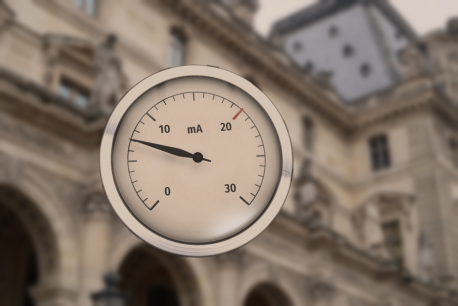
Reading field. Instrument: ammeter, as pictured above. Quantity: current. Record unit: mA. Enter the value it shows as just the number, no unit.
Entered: 7
